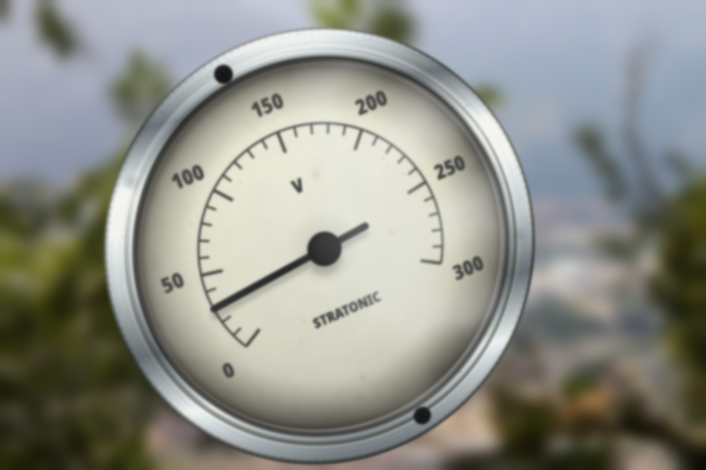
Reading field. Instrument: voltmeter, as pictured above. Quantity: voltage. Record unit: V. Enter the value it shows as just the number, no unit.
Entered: 30
